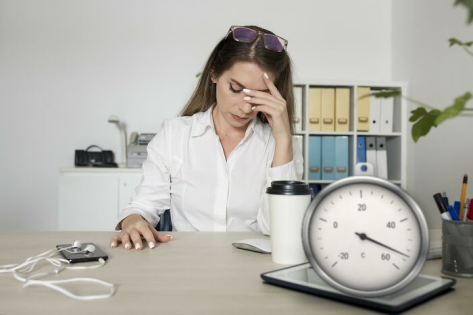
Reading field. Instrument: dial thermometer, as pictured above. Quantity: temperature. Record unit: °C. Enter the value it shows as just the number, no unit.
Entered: 54
